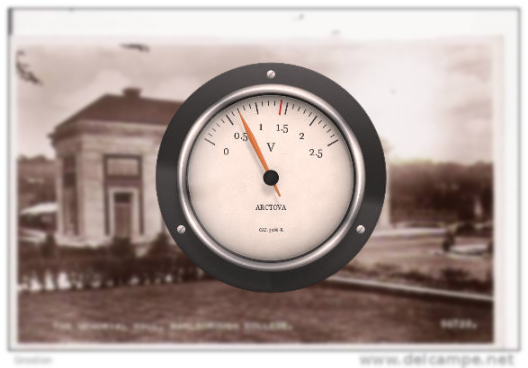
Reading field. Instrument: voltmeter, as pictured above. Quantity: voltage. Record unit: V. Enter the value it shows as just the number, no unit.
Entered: 0.7
